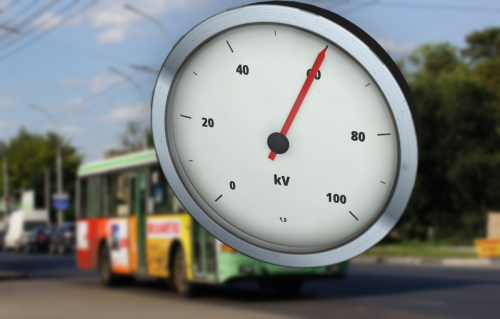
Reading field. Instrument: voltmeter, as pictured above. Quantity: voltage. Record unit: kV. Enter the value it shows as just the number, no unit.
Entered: 60
